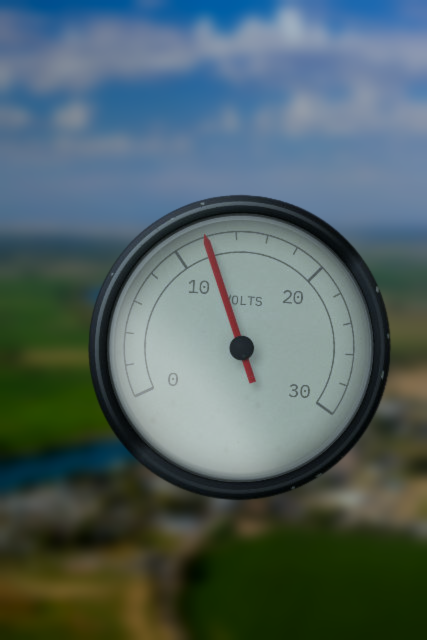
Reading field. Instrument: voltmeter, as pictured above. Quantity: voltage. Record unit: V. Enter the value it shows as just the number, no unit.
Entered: 12
